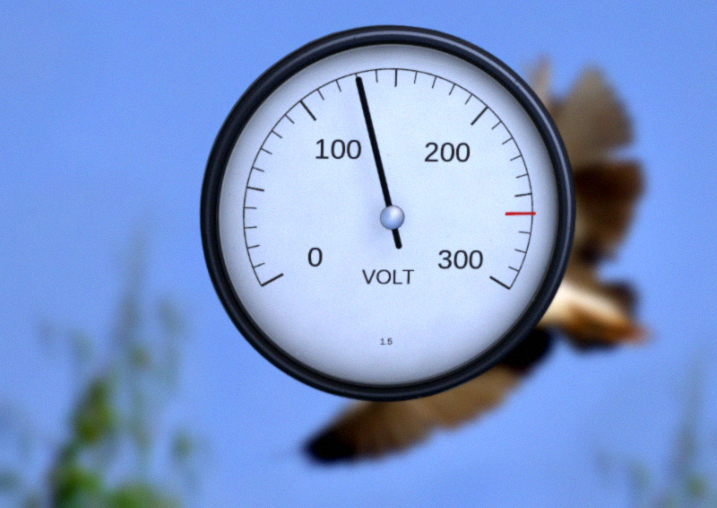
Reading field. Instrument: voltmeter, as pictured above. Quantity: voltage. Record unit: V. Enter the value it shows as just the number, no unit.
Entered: 130
